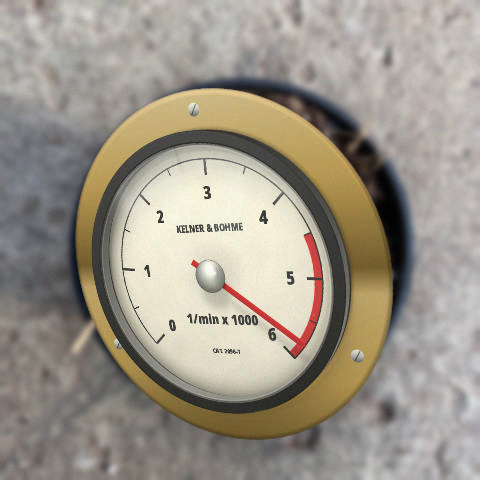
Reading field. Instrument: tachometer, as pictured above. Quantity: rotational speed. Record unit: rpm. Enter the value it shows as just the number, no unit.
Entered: 5750
